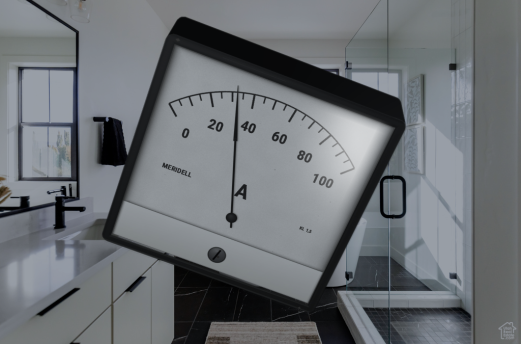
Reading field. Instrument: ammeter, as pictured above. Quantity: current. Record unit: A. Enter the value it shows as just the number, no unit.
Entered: 32.5
